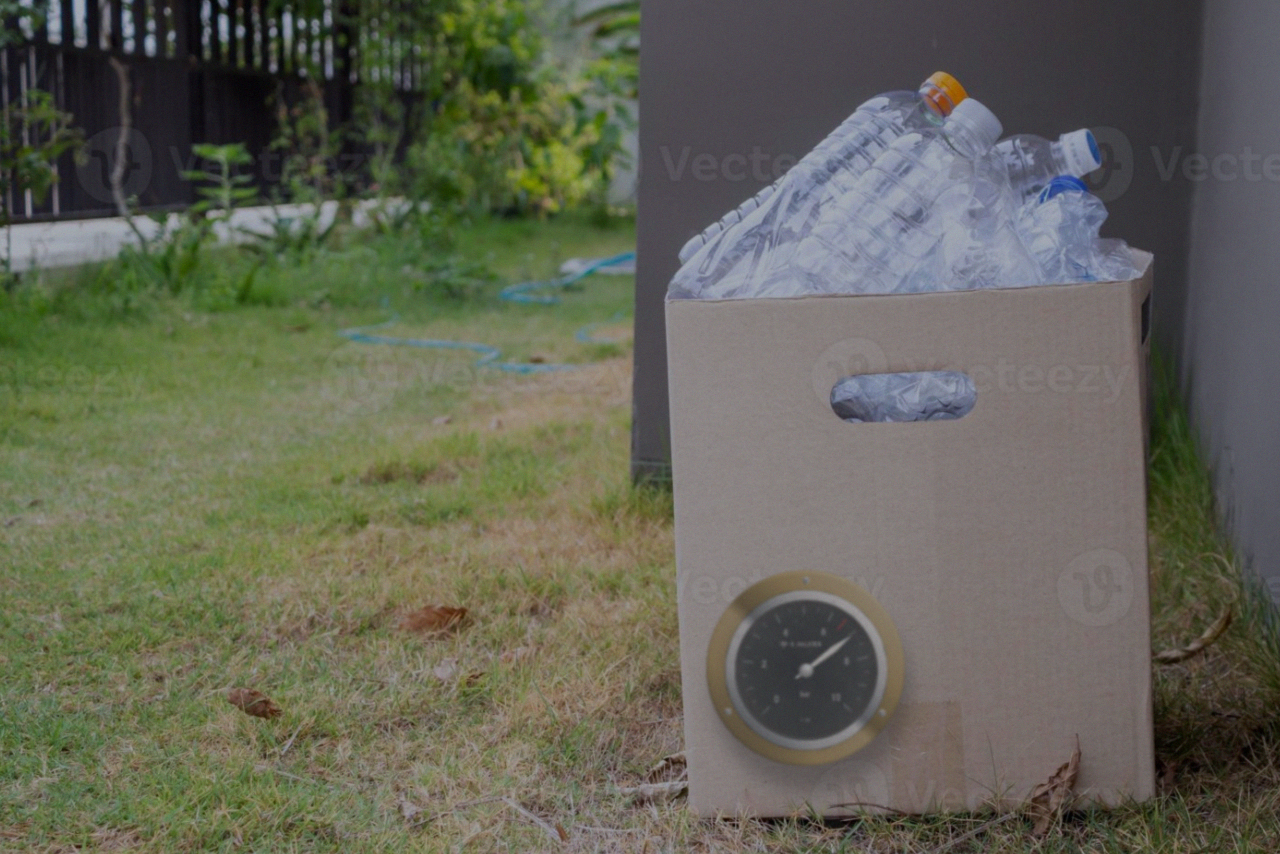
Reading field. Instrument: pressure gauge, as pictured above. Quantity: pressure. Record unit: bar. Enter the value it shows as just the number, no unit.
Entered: 7
